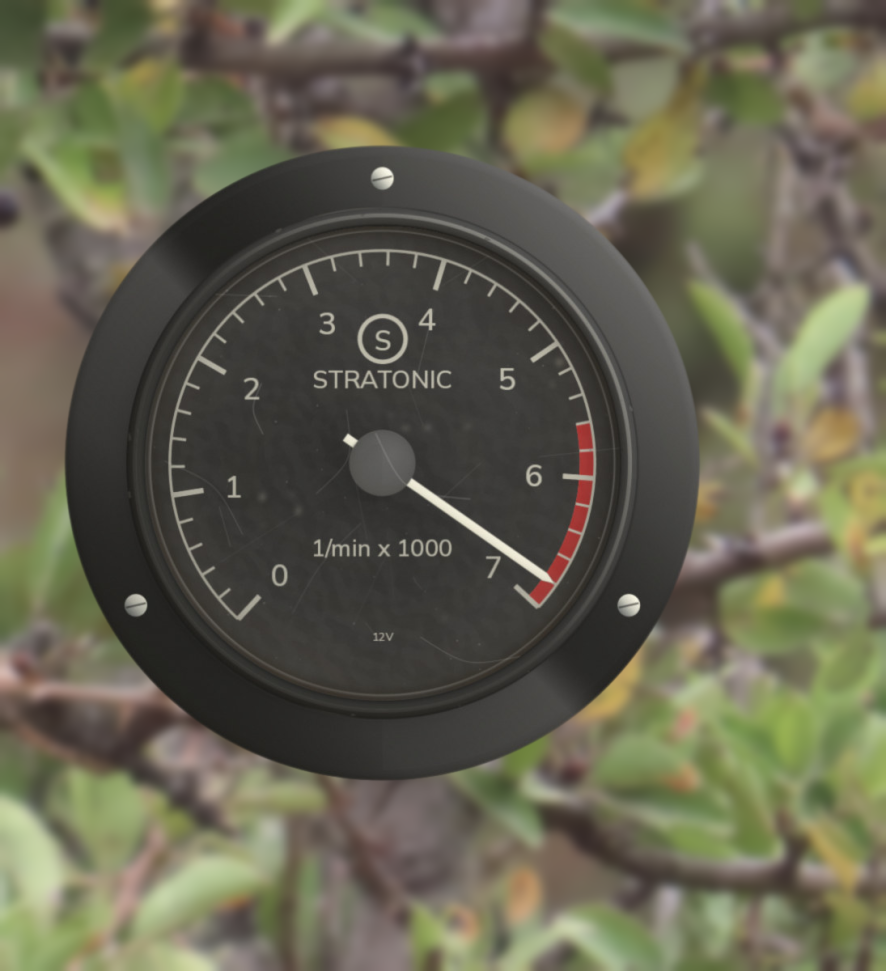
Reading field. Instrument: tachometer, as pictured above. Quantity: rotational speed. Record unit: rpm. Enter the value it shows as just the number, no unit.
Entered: 6800
